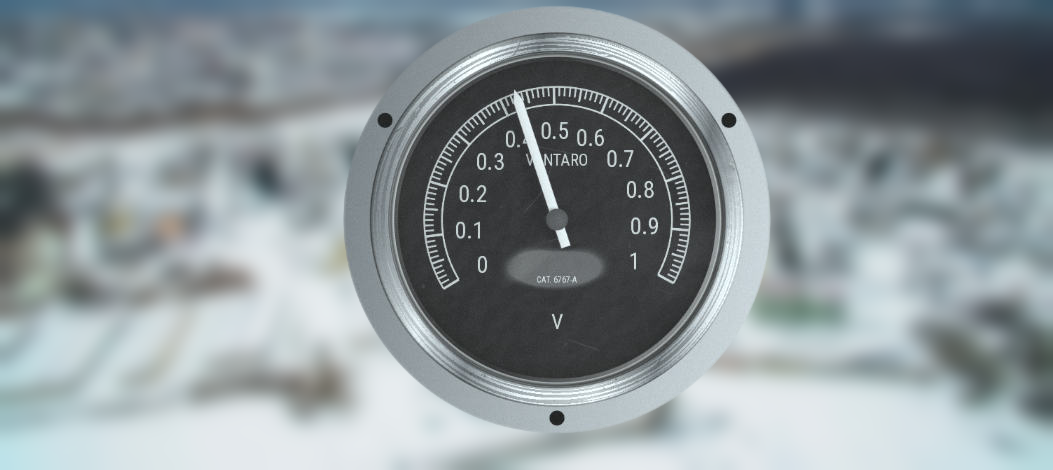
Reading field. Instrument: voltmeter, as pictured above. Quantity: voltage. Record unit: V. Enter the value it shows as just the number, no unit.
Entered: 0.43
